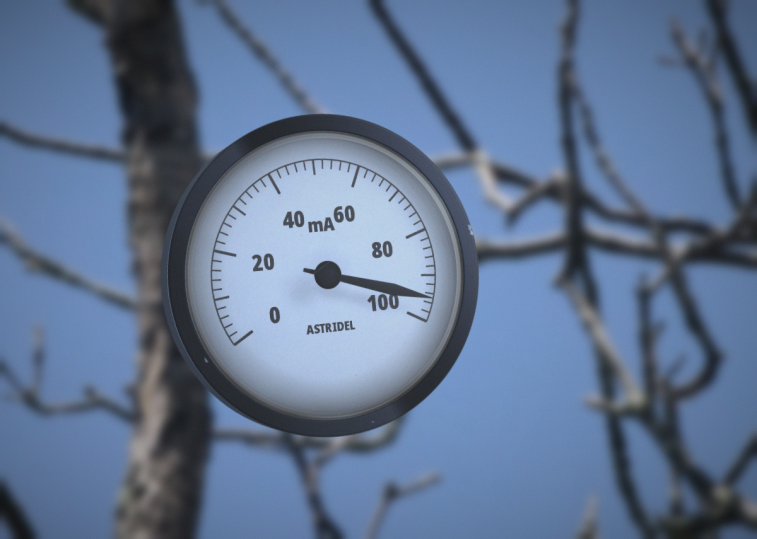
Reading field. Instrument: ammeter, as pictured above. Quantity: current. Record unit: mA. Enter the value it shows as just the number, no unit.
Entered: 95
